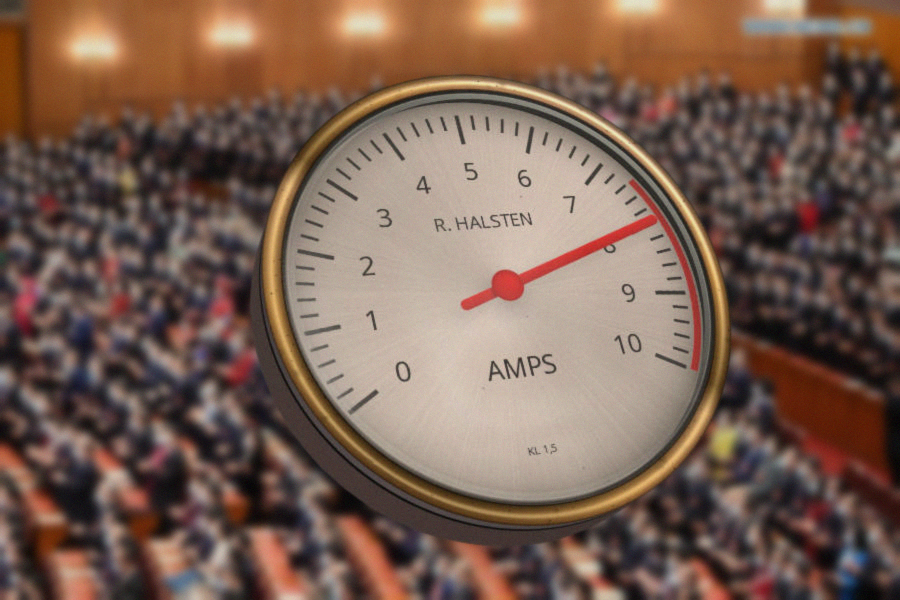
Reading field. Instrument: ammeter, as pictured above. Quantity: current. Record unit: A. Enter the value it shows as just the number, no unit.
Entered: 8
